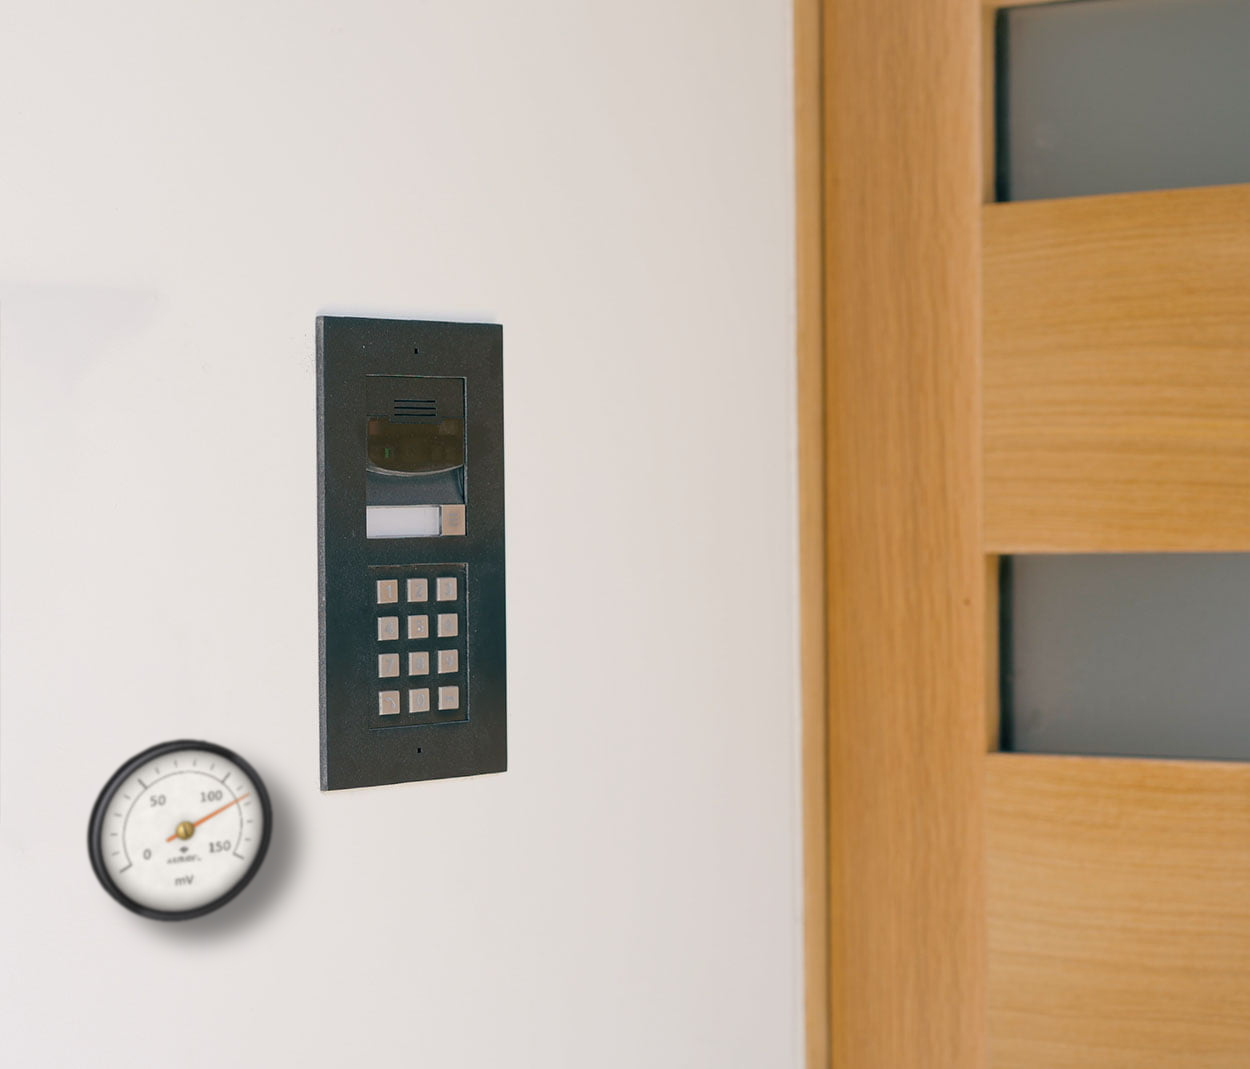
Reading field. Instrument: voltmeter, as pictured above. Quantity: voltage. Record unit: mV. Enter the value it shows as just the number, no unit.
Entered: 115
